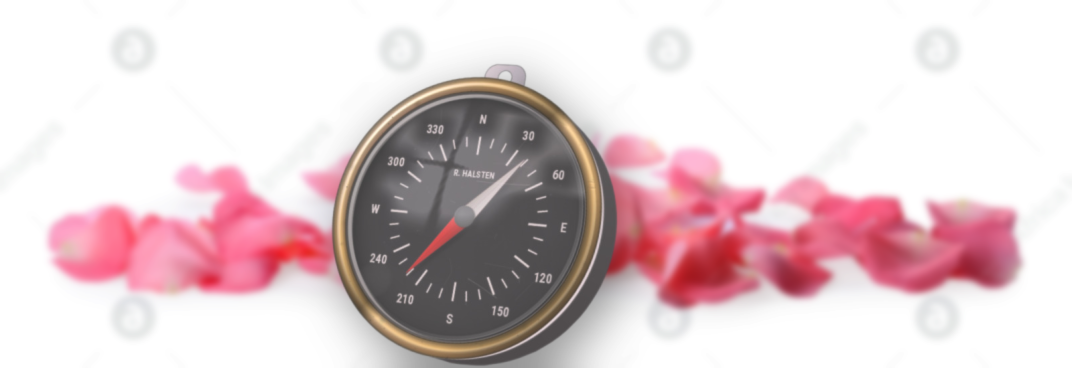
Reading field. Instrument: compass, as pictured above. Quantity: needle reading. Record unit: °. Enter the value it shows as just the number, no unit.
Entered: 220
